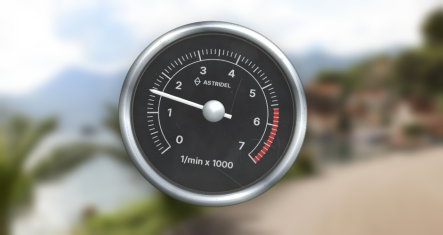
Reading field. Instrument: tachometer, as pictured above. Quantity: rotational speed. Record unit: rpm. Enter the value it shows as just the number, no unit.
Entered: 1500
